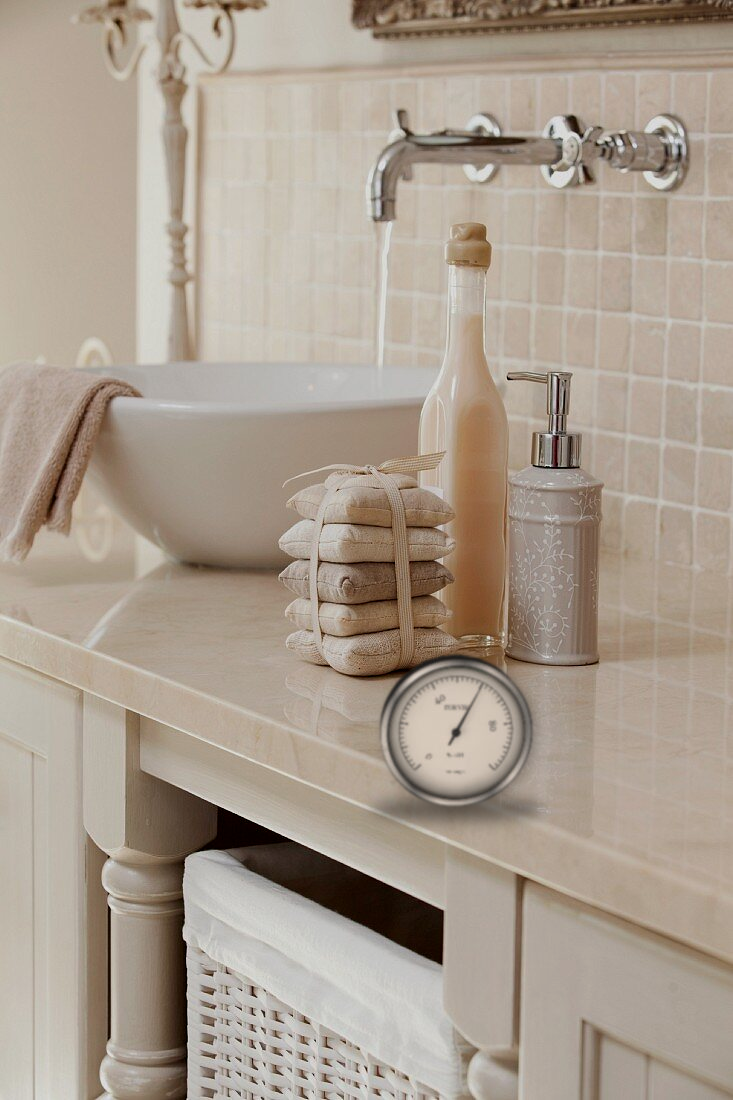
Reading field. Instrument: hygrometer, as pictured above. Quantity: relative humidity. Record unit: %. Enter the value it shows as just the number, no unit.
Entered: 60
